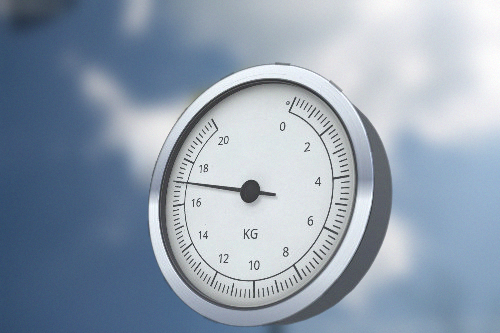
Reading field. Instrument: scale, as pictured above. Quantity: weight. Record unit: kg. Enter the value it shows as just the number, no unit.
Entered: 17
